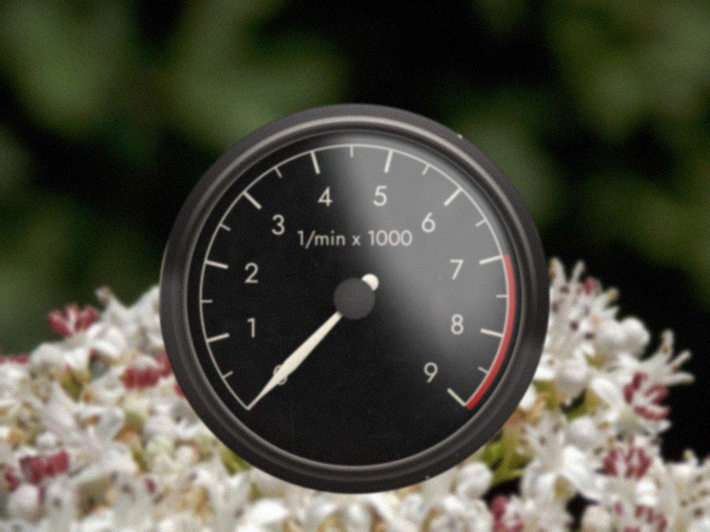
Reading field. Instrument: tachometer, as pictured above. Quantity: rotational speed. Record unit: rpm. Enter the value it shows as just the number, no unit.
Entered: 0
